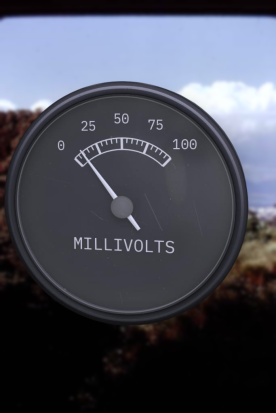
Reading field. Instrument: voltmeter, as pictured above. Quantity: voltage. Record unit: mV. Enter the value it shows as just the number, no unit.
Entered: 10
